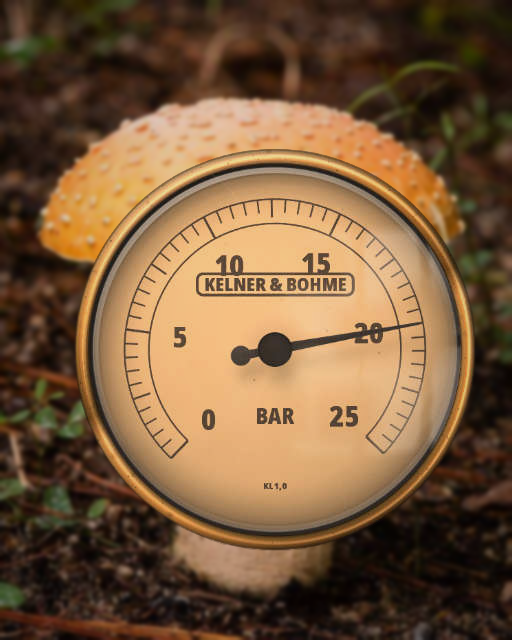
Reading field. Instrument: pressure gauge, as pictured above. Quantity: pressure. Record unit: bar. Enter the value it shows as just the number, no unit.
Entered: 20
